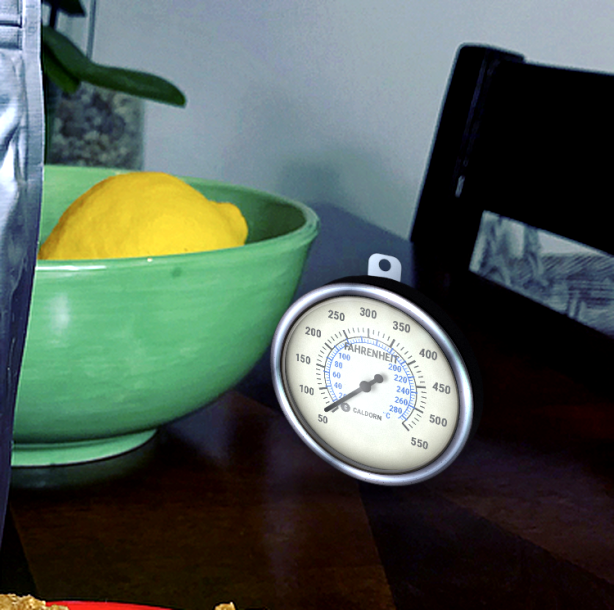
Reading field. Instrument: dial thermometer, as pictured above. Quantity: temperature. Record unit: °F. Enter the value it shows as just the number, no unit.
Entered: 60
